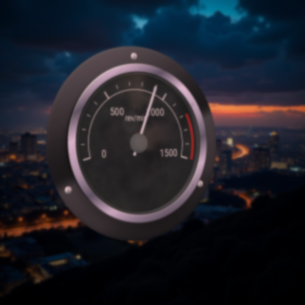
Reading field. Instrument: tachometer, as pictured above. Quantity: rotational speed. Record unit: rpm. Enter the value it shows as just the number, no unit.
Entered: 900
